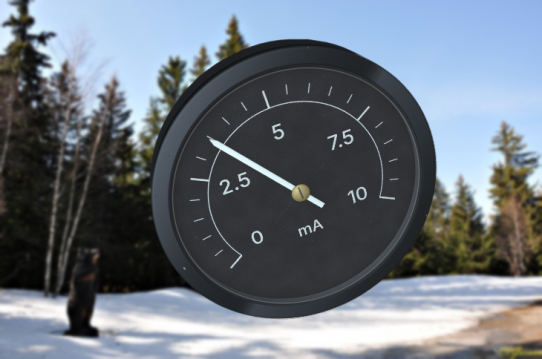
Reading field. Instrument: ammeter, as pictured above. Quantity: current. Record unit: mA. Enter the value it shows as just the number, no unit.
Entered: 3.5
